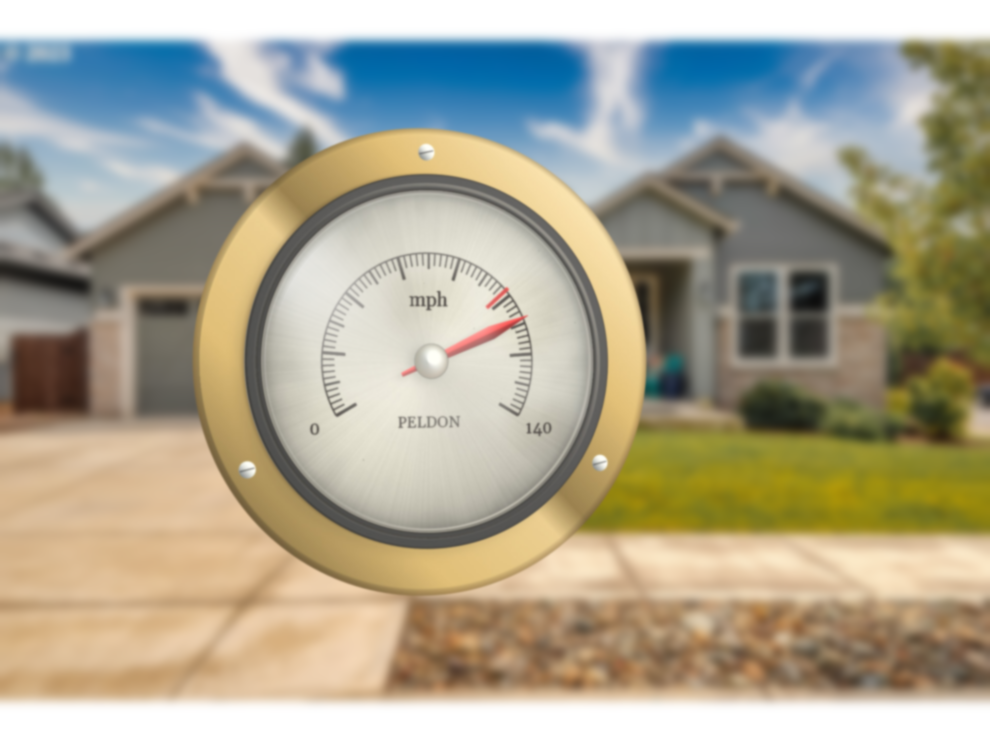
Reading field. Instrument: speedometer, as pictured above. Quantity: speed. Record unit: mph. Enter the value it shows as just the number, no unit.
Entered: 108
